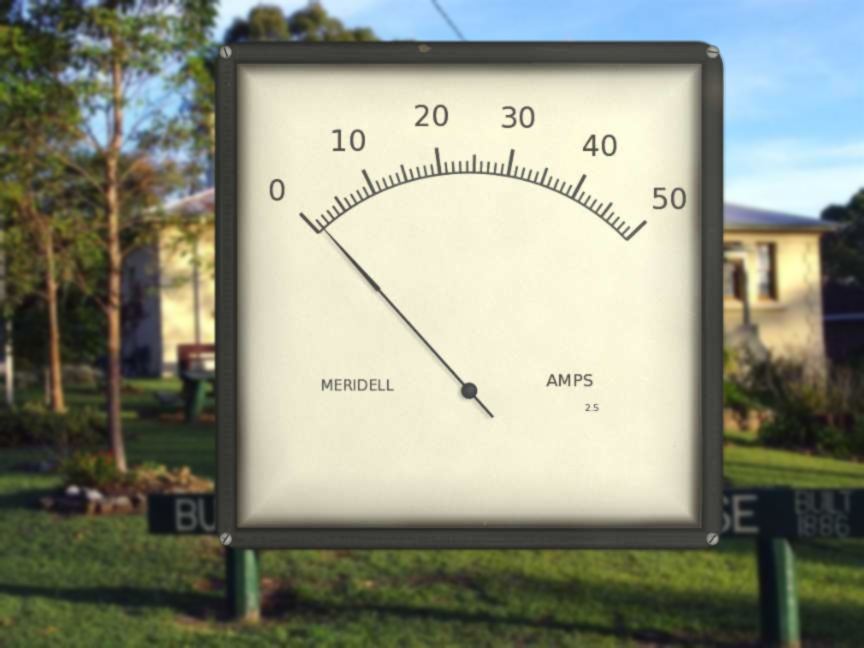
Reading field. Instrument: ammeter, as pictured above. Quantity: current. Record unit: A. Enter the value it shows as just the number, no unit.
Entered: 1
